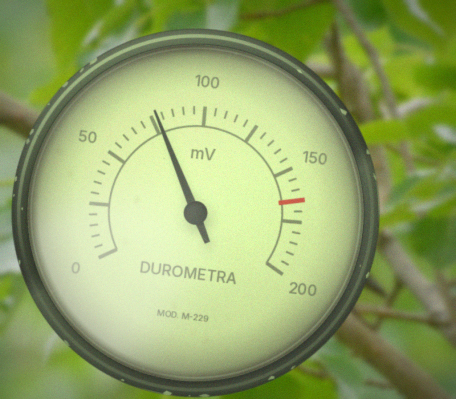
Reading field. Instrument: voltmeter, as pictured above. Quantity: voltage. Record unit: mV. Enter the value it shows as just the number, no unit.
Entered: 77.5
